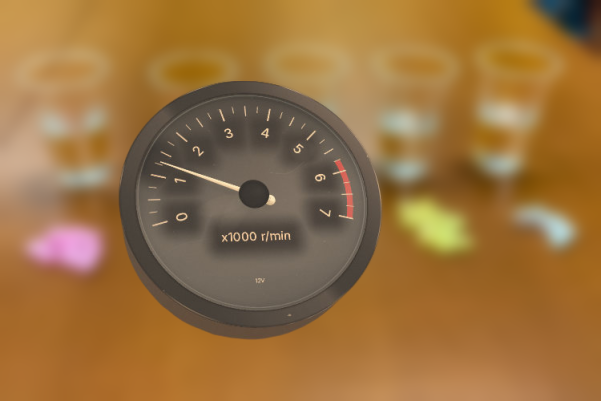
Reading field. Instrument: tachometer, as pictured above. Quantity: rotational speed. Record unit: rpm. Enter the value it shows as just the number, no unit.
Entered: 1250
